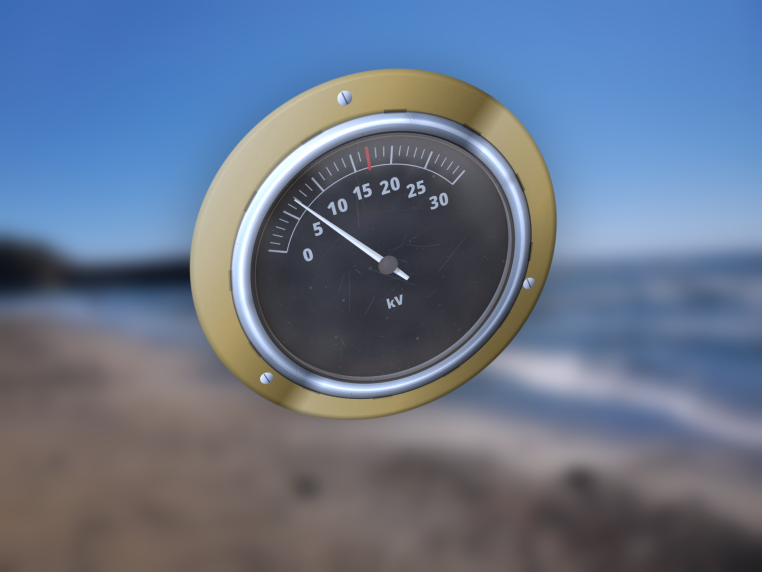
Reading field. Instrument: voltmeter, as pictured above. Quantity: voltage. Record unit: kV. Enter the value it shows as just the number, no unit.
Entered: 7
